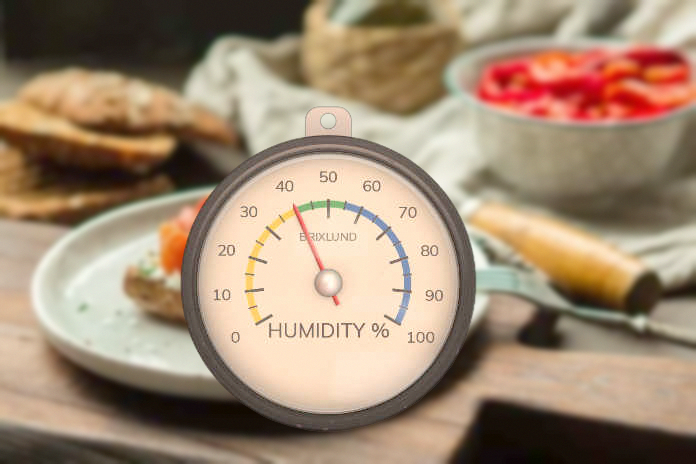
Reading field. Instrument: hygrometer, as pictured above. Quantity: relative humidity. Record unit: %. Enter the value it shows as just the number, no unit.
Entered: 40
